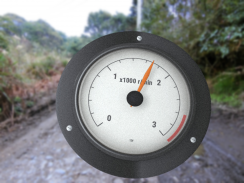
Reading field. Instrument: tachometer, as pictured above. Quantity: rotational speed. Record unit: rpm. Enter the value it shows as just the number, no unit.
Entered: 1700
